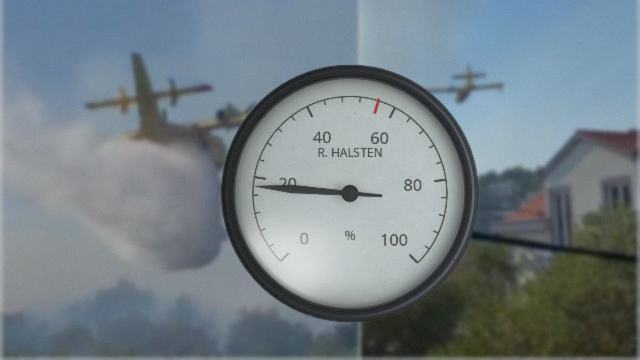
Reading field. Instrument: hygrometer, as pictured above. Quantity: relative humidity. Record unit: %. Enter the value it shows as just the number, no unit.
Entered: 18
